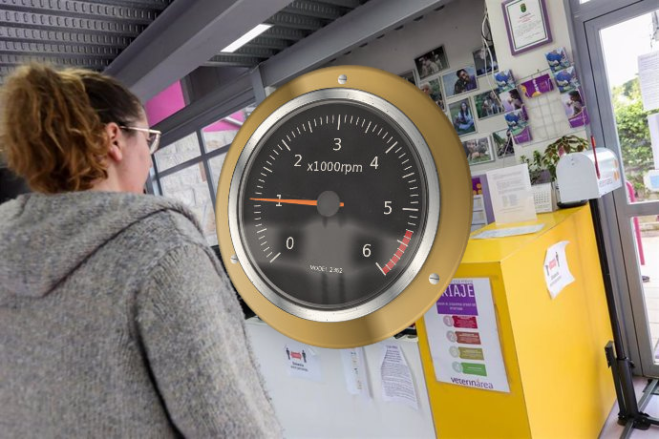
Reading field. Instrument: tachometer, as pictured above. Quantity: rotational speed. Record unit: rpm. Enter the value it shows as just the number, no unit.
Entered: 1000
